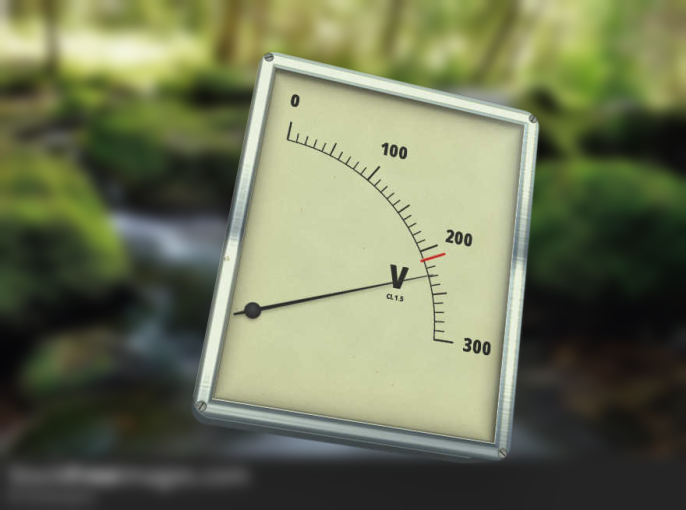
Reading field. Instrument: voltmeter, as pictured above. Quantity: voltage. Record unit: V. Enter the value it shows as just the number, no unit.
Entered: 230
